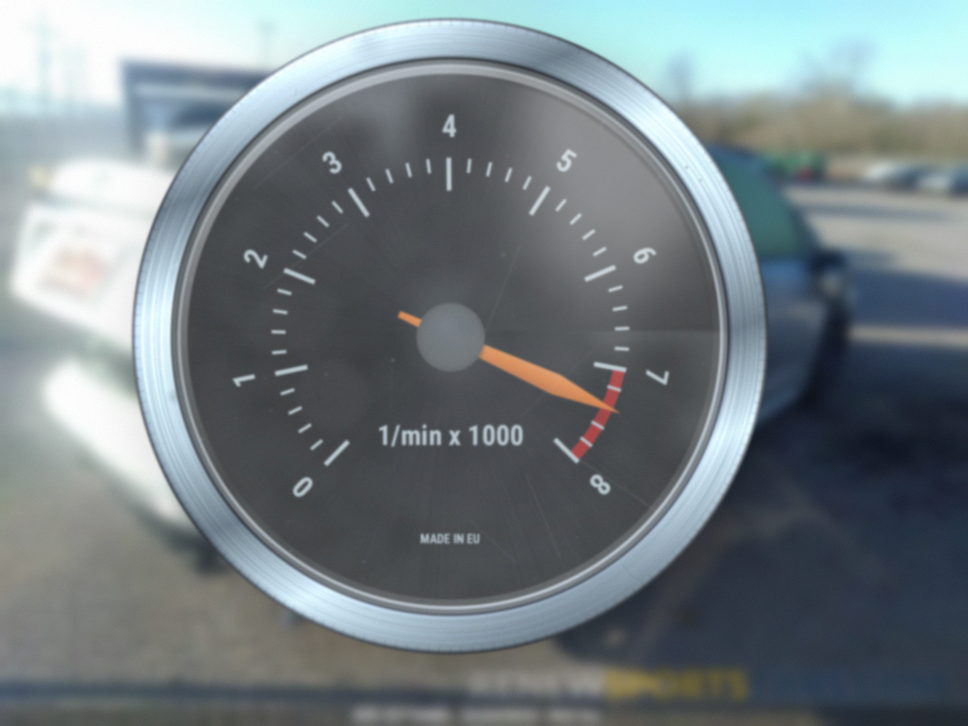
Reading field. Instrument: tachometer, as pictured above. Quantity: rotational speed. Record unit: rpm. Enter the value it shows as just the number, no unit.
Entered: 7400
